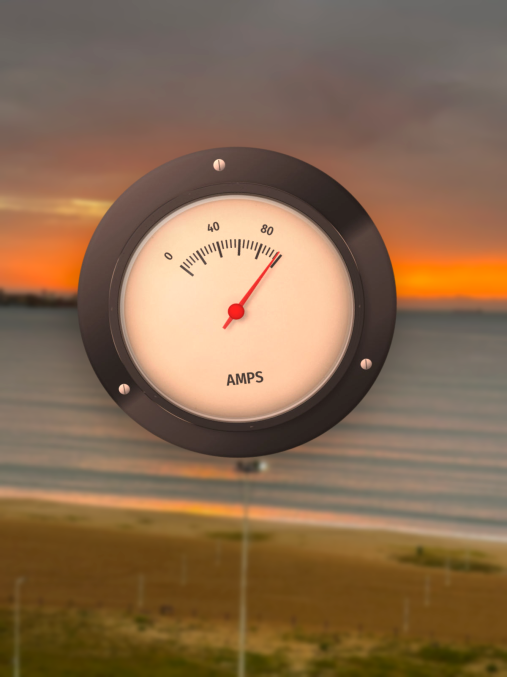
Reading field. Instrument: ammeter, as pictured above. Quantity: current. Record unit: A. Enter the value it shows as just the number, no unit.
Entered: 96
